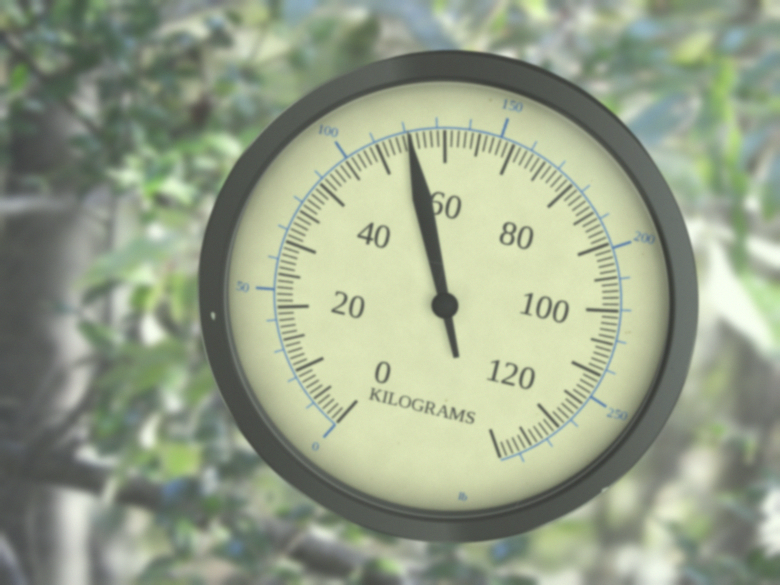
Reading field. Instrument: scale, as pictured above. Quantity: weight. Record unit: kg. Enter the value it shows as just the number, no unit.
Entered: 55
